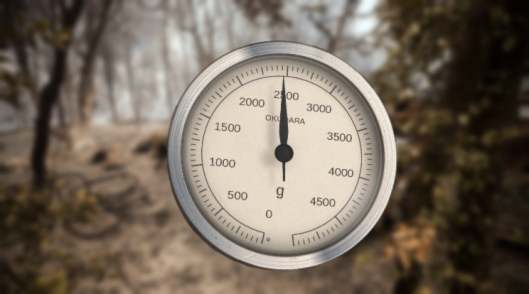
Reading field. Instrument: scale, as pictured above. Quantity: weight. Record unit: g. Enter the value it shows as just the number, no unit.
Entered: 2450
